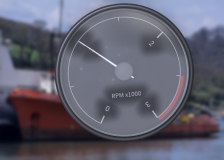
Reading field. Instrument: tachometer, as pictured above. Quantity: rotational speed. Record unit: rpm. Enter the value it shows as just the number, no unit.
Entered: 1000
